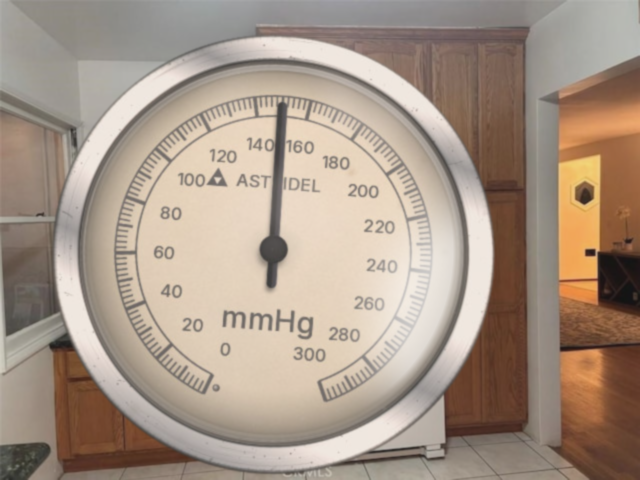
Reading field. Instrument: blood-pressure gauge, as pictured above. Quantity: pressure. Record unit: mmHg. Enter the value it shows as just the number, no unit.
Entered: 150
